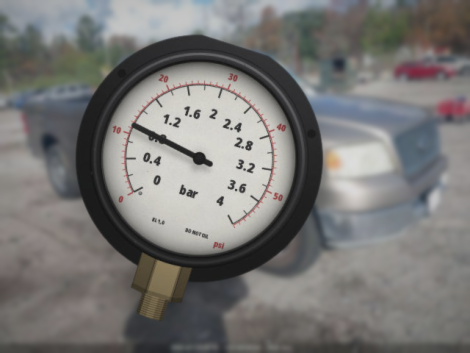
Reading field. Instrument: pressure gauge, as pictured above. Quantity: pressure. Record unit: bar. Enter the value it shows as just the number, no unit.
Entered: 0.8
